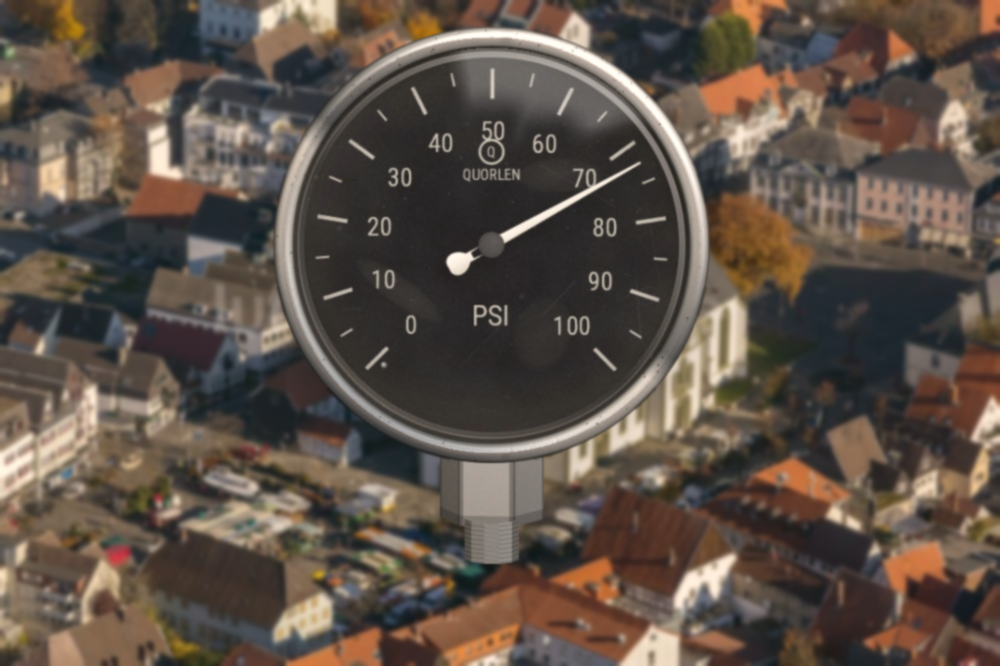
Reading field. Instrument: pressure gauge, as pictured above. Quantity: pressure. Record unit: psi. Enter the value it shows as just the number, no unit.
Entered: 72.5
